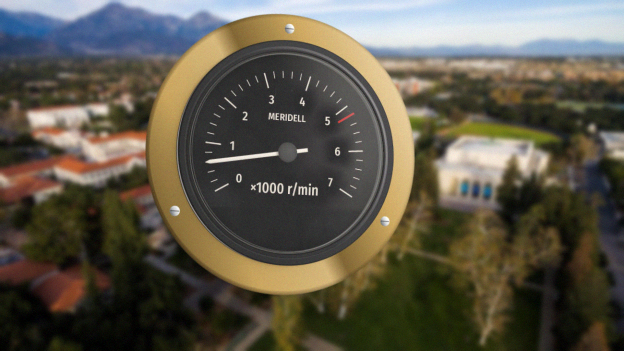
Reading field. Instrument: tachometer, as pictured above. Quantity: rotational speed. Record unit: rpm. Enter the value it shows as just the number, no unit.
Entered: 600
